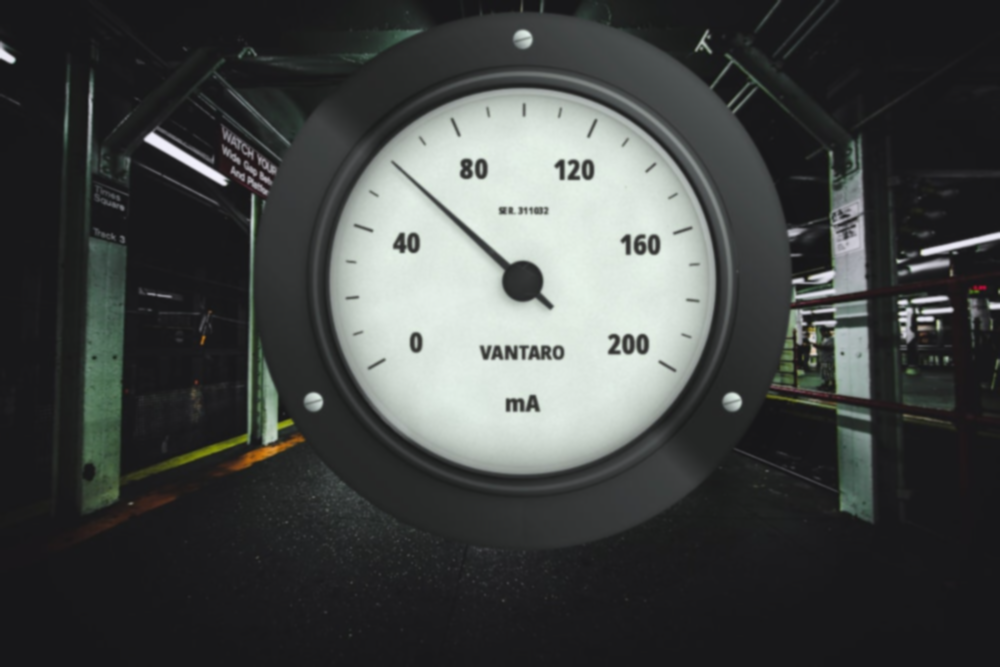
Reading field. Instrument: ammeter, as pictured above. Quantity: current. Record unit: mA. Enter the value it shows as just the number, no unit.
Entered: 60
